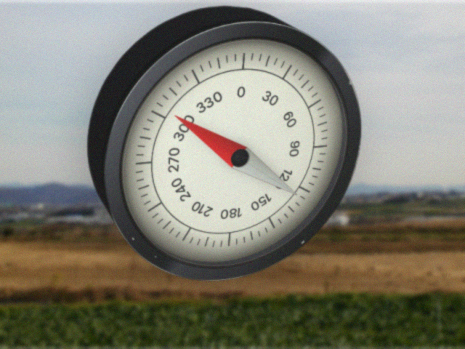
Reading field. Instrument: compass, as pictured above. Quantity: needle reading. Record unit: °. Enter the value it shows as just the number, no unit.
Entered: 305
